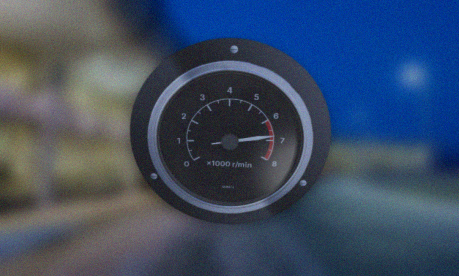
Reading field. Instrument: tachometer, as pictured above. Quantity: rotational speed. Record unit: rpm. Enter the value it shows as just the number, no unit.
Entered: 6750
